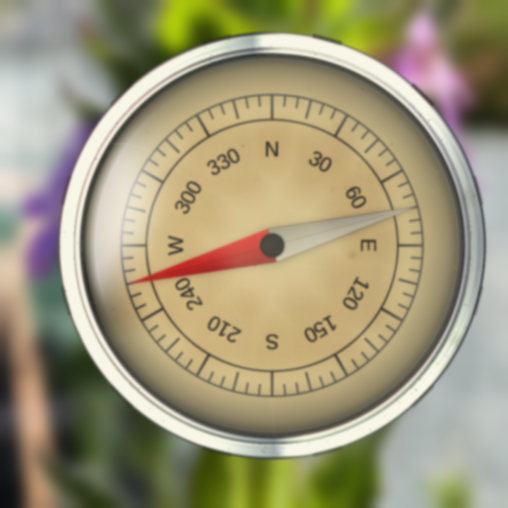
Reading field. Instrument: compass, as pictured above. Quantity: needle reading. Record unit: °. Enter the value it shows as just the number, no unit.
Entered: 255
